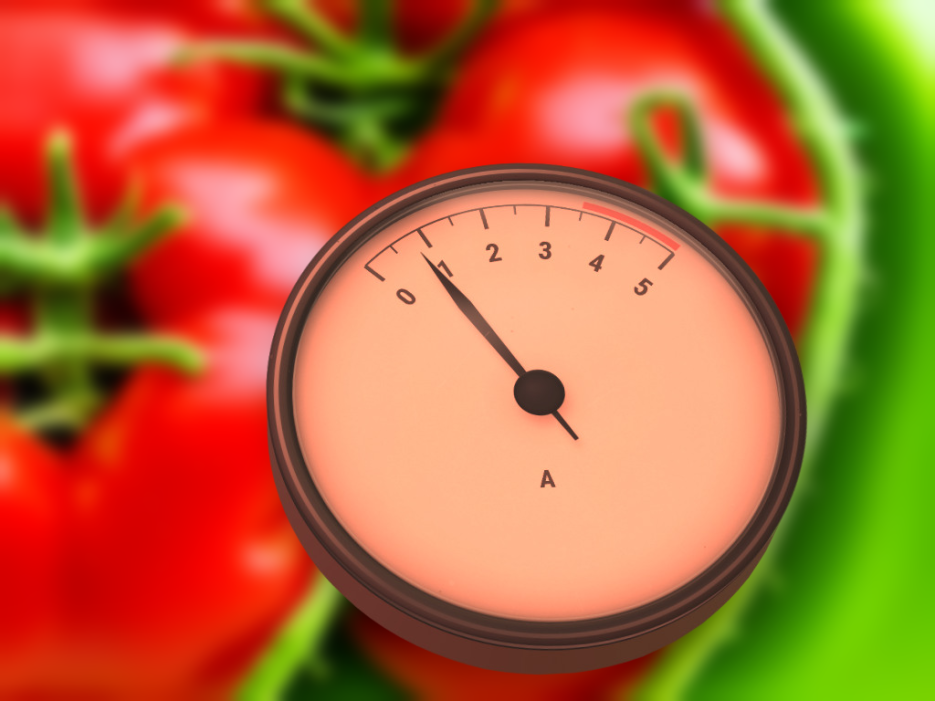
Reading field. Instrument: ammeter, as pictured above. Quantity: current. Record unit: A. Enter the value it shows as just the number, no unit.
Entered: 0.75
